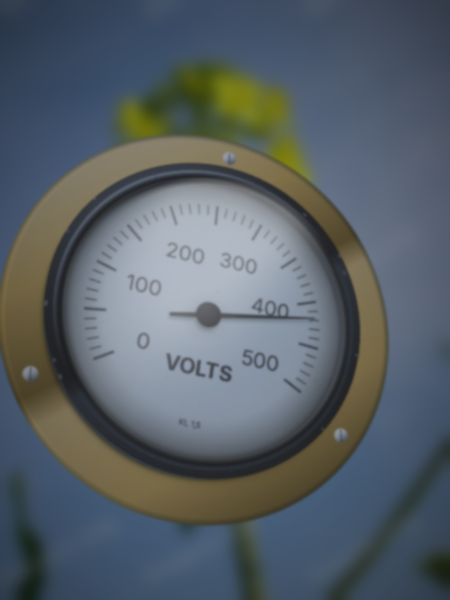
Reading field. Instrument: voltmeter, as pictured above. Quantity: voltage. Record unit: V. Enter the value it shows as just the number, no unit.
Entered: 420
